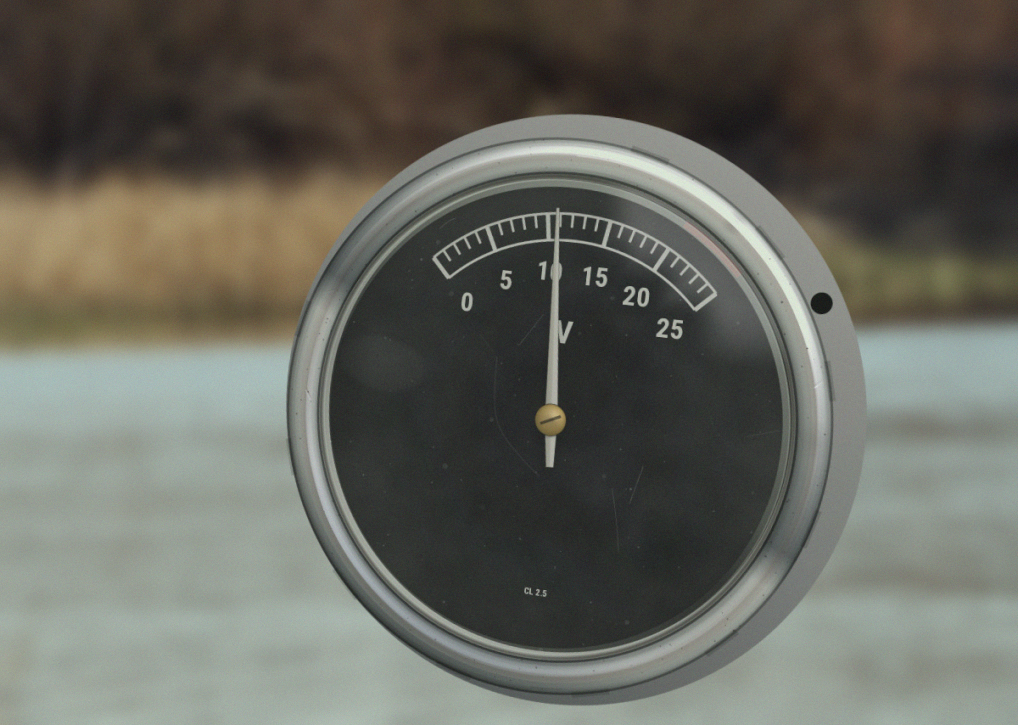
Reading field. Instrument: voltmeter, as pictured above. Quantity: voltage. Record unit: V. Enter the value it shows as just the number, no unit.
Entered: 11
